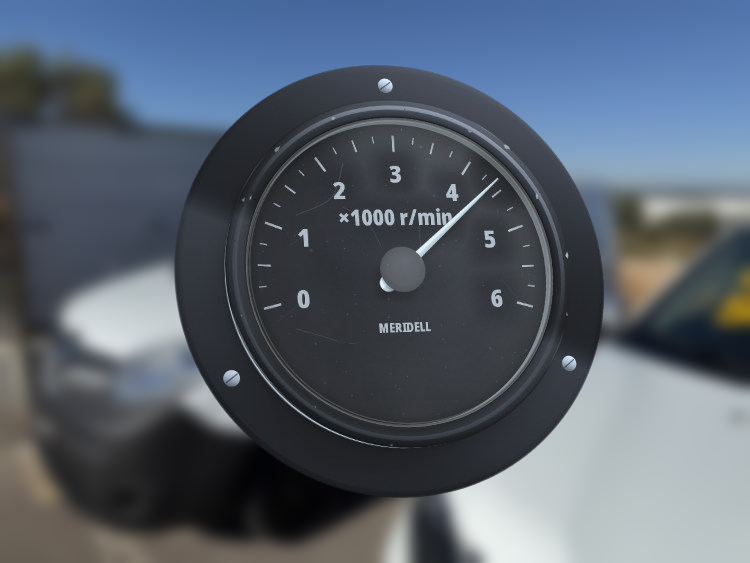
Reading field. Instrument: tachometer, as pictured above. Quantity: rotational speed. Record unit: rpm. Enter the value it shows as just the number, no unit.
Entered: 4375
